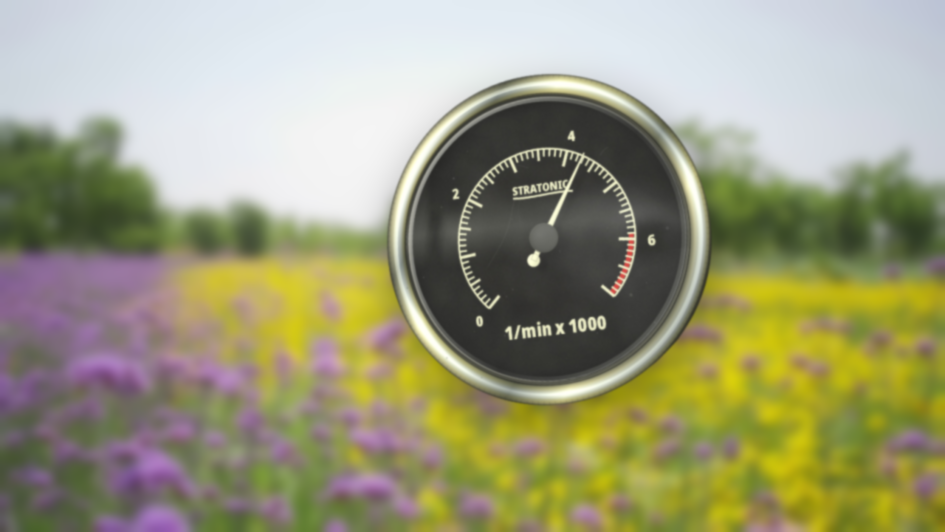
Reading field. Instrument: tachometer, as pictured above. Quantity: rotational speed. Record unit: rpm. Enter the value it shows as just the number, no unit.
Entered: 4300
